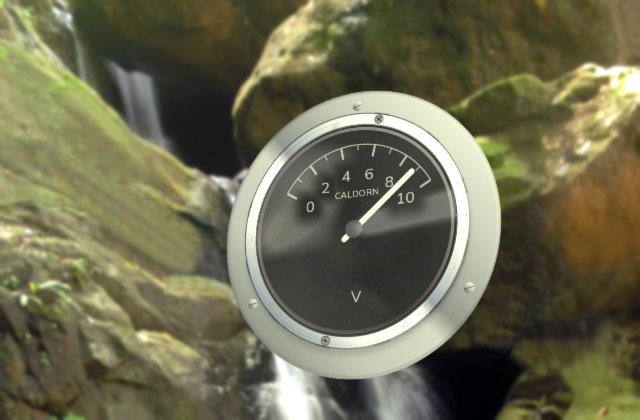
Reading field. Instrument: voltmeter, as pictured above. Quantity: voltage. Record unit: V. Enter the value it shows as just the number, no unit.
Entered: 9
